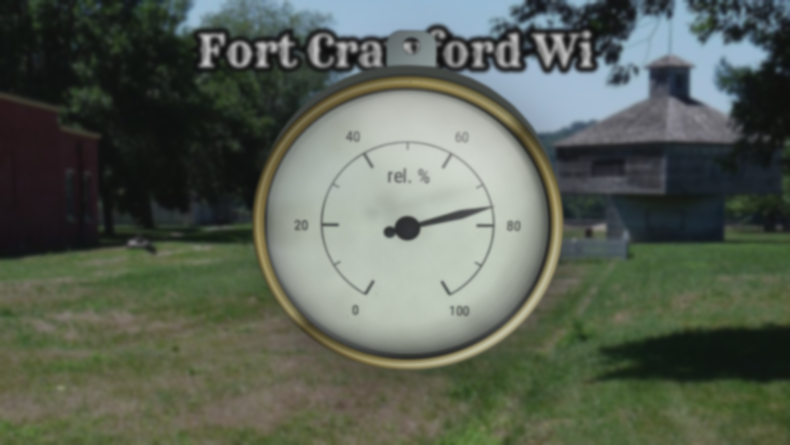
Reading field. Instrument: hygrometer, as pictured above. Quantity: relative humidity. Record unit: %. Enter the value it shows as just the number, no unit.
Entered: 75
